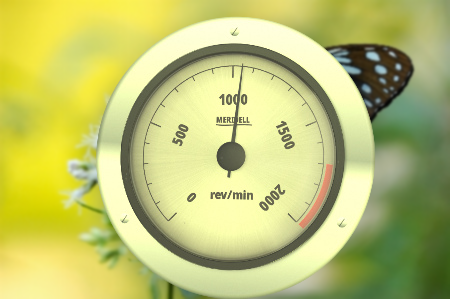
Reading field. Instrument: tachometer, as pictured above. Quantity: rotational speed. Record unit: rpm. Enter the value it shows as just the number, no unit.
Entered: 1050
